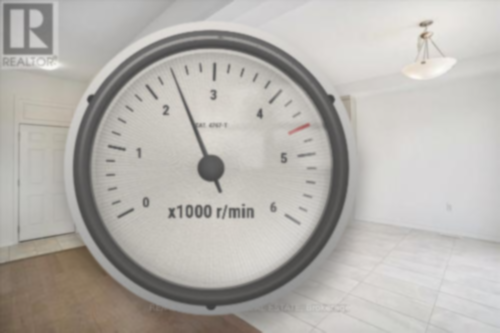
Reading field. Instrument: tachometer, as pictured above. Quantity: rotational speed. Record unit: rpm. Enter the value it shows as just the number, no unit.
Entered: 2400
